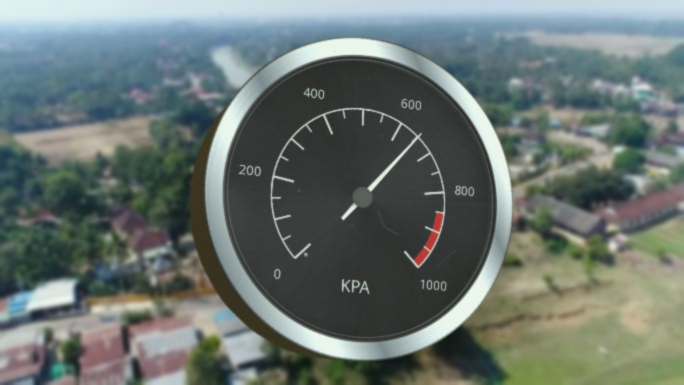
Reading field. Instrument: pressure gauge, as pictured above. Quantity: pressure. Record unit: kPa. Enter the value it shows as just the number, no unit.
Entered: 650
